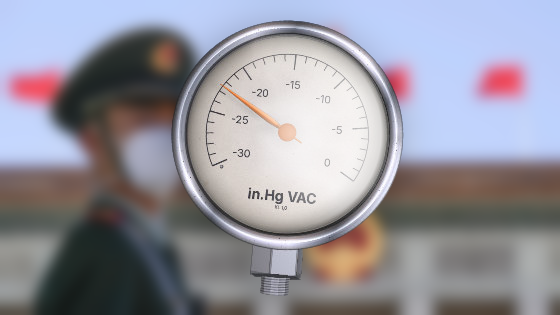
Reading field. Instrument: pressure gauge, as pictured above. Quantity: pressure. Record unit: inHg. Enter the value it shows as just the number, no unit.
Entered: -22.5
